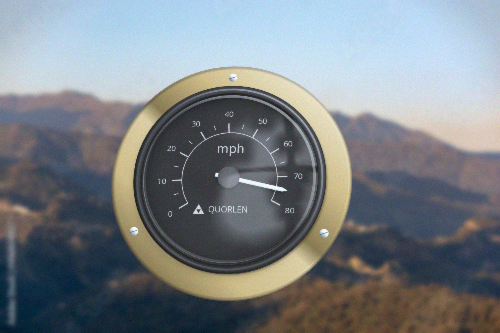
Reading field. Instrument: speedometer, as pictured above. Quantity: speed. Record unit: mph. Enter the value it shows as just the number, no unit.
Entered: 75
